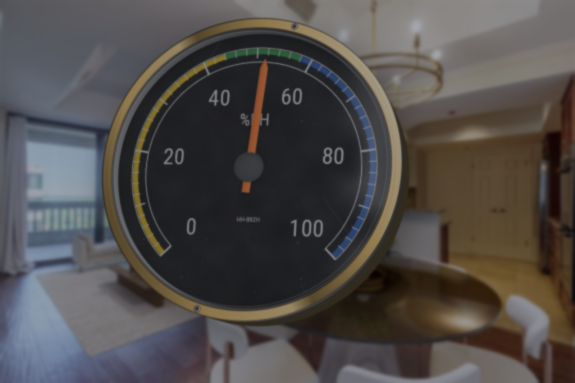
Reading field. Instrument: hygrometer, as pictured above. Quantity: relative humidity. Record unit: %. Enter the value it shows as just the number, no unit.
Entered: 52
